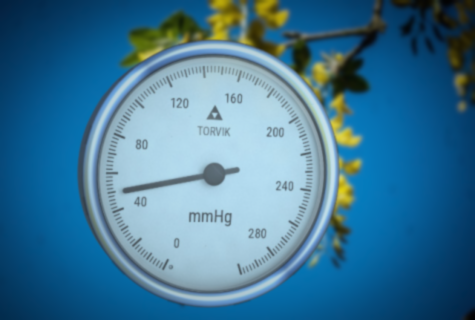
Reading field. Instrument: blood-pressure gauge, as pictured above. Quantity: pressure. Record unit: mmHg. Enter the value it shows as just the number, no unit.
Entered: 50
